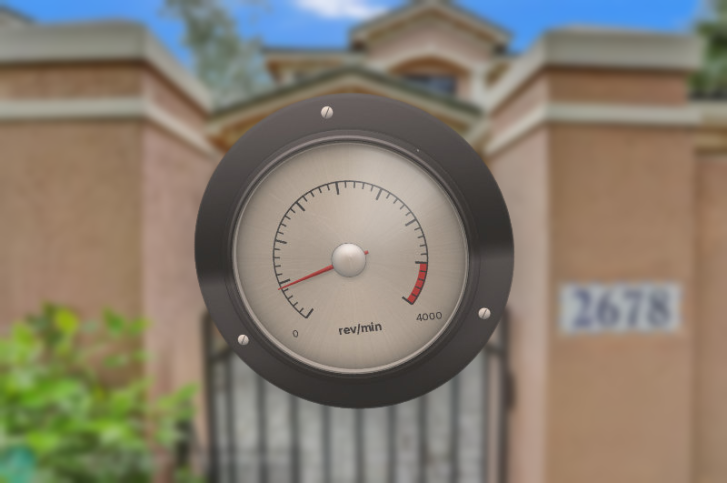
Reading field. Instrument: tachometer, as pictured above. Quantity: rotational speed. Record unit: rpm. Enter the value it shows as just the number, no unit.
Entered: 450
